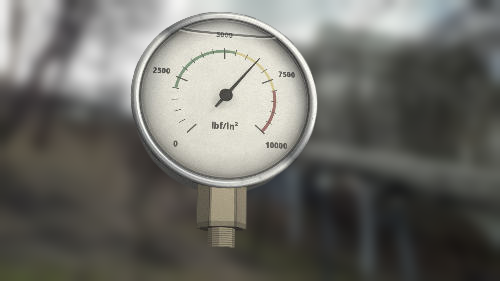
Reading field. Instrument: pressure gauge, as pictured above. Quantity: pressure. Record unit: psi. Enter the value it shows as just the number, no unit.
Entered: 6500
